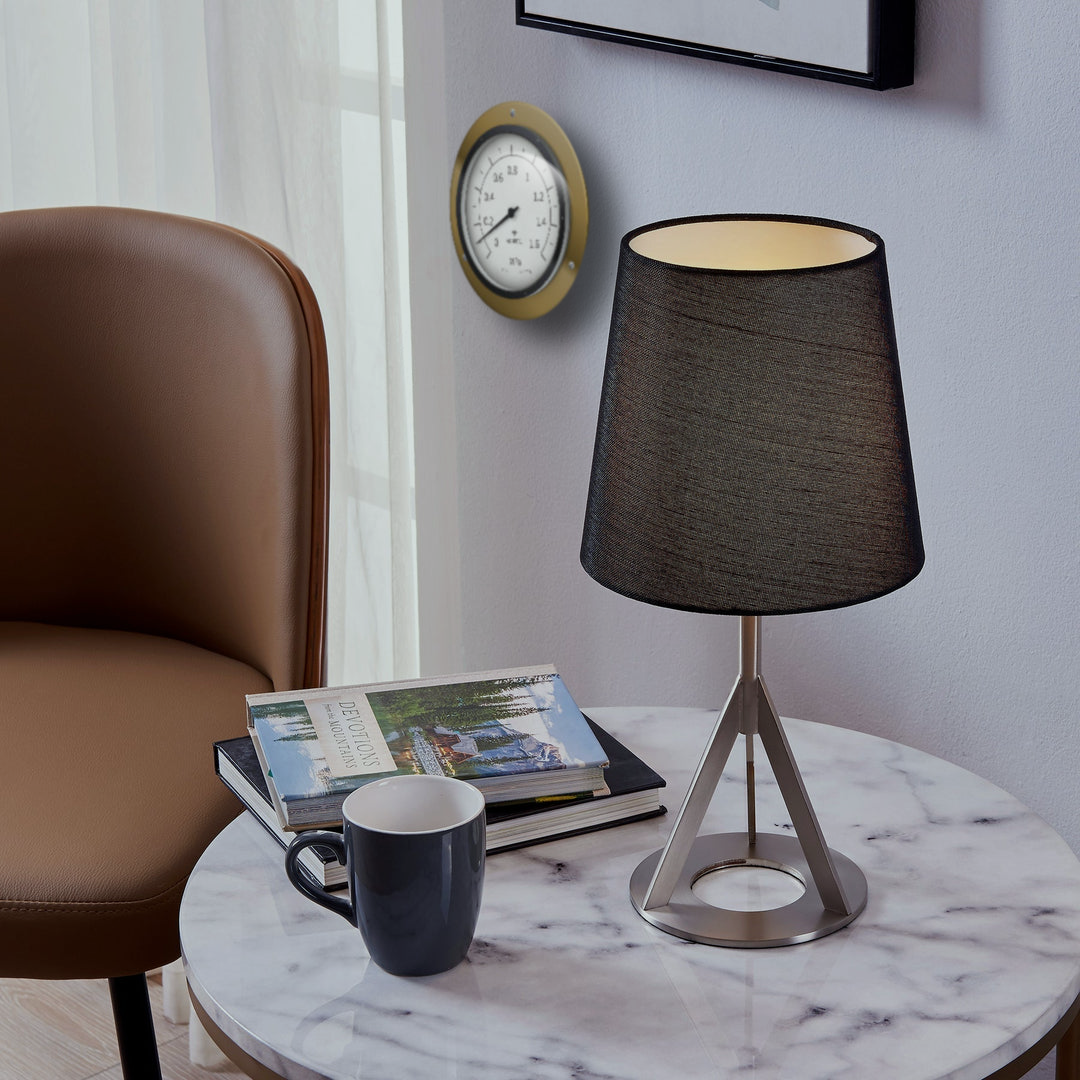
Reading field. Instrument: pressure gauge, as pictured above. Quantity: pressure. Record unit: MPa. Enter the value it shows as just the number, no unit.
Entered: 0.1
